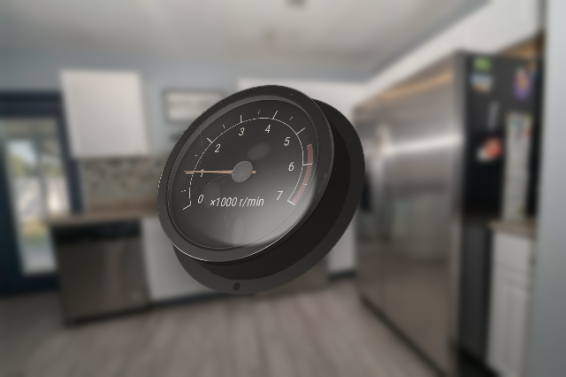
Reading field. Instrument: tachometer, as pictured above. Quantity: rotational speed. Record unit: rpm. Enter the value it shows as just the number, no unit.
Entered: 1000
